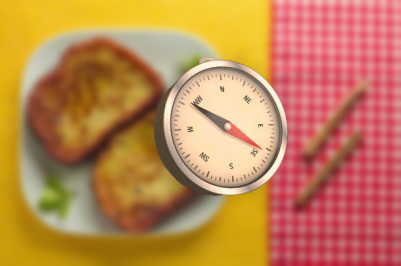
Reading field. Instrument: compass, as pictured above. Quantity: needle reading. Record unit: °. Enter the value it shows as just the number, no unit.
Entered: 125
